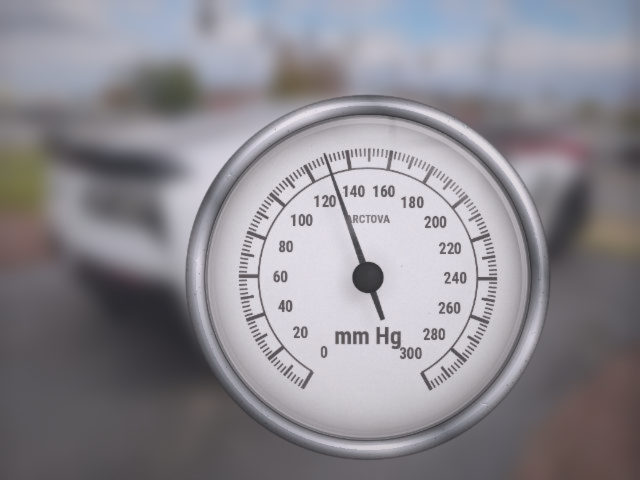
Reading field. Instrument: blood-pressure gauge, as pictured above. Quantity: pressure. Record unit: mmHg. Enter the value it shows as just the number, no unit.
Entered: 130
